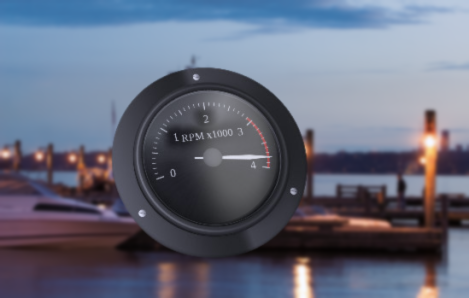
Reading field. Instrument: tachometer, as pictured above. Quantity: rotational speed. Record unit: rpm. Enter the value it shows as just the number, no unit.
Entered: 3800
